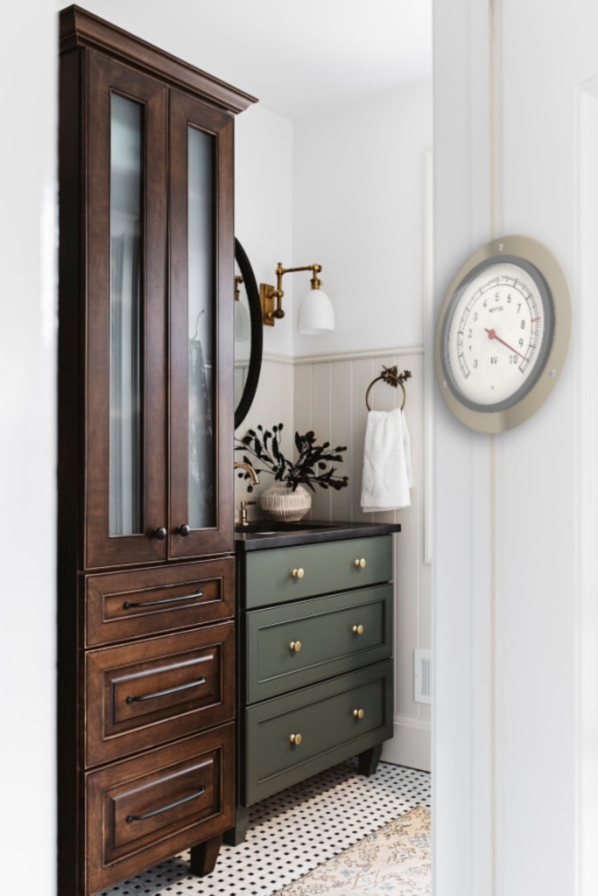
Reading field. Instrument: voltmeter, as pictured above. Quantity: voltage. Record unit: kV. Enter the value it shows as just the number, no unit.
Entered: 9.5
